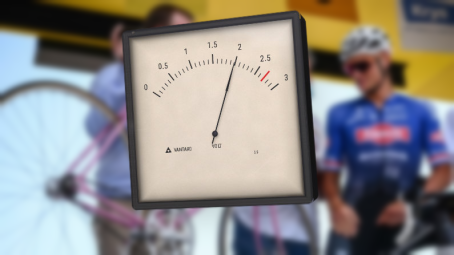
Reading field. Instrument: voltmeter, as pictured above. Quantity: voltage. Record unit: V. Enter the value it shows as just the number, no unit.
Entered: 2
